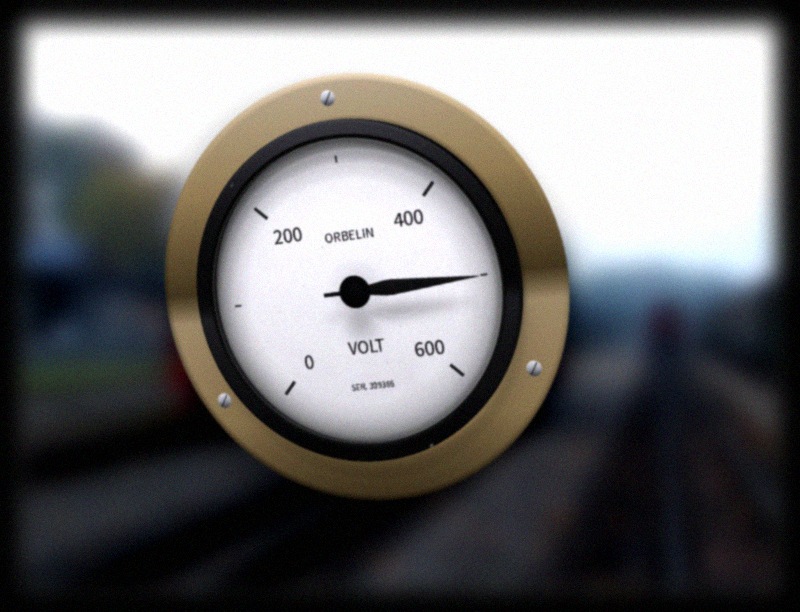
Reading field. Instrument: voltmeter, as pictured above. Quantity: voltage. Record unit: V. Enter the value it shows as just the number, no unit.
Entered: 500
